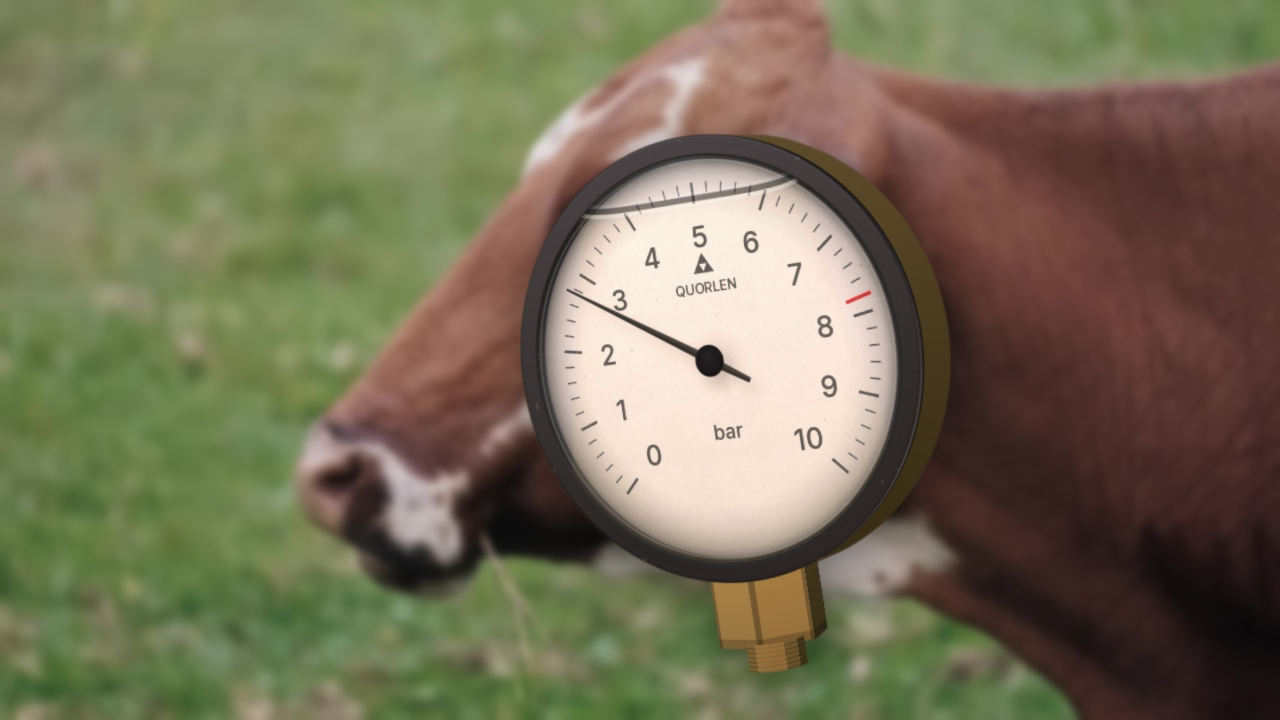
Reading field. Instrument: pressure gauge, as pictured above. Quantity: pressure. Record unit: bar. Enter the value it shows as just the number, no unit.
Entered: 2.8
